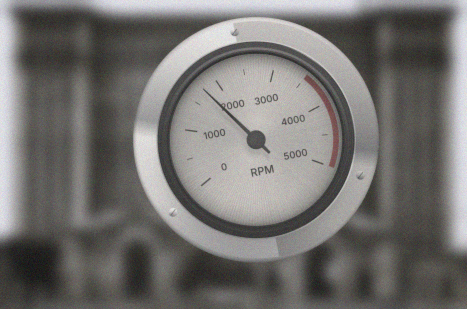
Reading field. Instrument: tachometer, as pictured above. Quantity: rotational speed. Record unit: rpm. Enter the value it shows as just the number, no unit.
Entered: 1750
